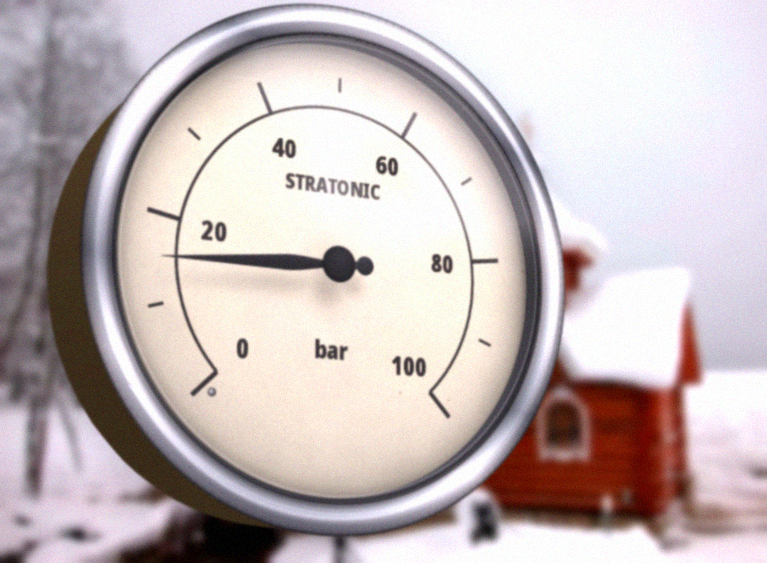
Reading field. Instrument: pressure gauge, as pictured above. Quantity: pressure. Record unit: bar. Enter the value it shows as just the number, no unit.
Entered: 15
